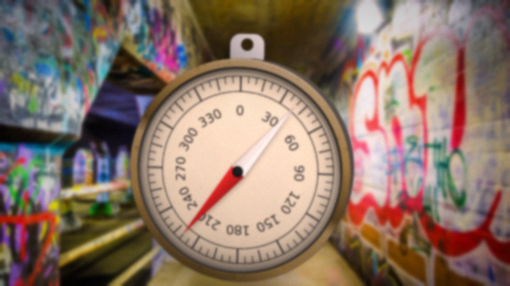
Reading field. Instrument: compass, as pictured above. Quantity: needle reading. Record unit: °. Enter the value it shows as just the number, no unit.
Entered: 220
